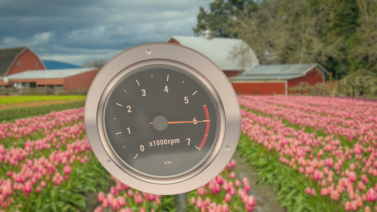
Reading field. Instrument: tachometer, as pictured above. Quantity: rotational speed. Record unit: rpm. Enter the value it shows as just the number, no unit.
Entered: 6000
